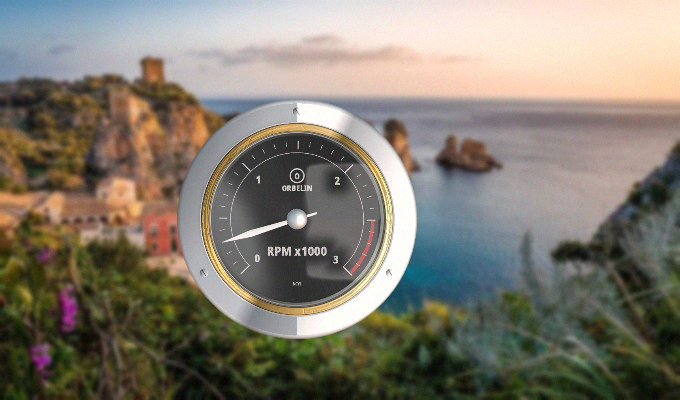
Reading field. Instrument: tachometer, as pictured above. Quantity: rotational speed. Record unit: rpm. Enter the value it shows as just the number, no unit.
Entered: 300
